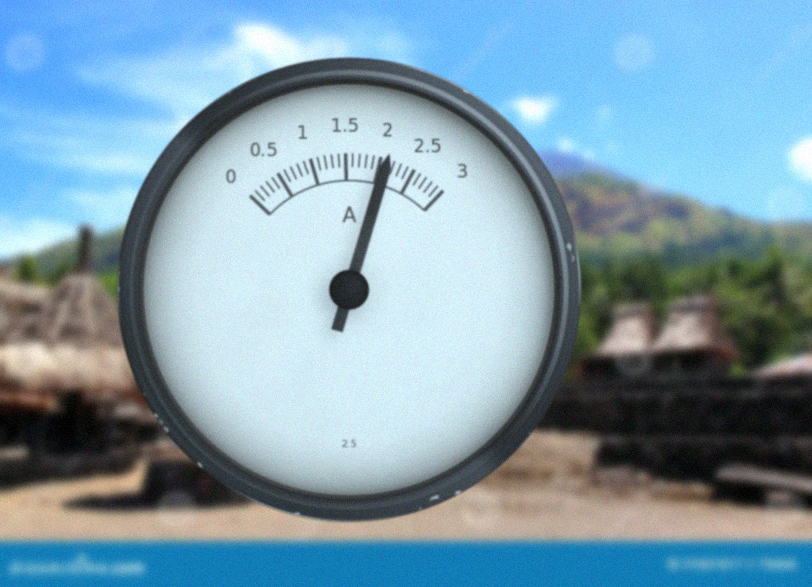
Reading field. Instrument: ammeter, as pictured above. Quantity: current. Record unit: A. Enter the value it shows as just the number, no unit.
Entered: 2.1
